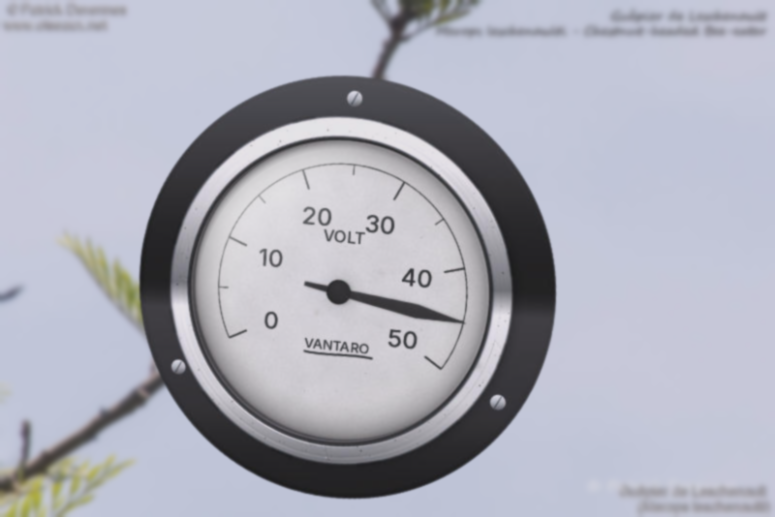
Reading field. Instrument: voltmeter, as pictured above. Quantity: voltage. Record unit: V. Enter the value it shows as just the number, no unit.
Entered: 45
